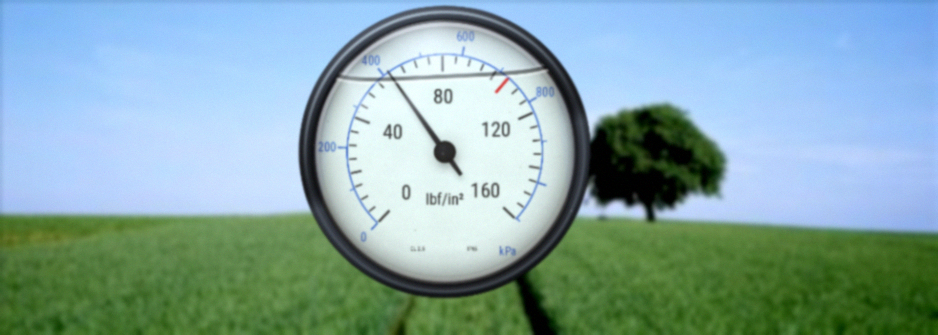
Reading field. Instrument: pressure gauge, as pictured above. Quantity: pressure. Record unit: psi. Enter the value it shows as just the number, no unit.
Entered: 60
